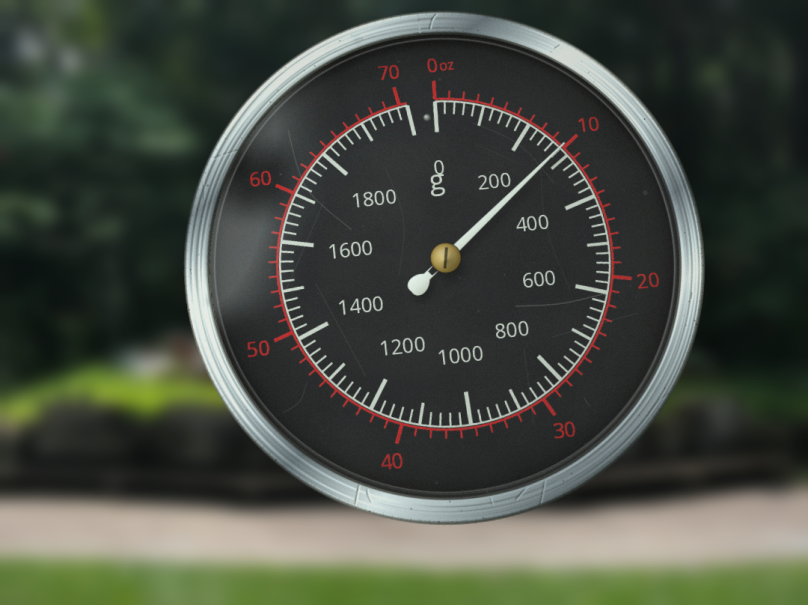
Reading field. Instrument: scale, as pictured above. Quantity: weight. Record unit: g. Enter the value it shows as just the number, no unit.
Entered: 280
